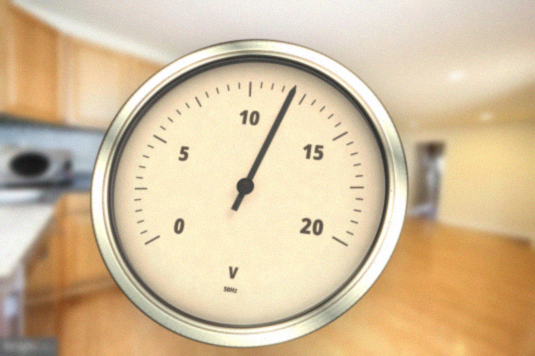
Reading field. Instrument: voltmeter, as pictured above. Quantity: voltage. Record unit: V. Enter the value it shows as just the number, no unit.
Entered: 12
